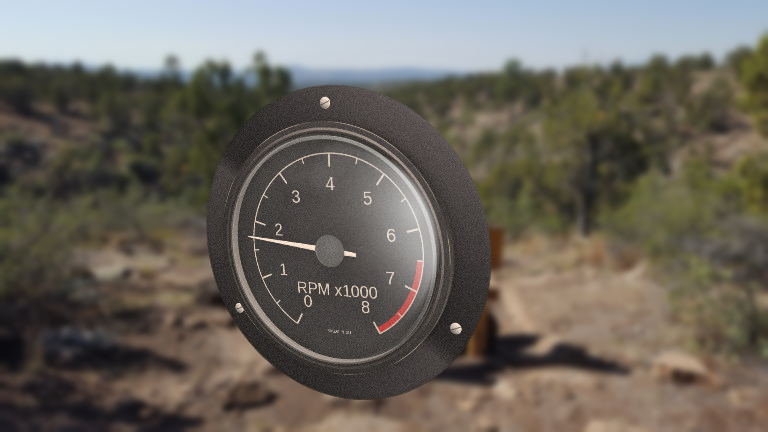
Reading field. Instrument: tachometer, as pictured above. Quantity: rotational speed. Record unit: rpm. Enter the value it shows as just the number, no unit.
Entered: 1750
